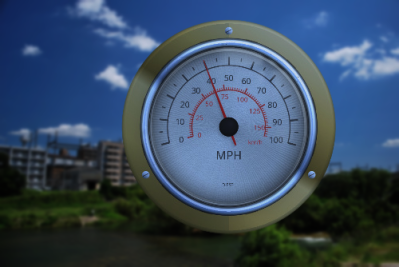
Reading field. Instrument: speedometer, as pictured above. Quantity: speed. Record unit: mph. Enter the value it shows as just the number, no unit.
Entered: 40
